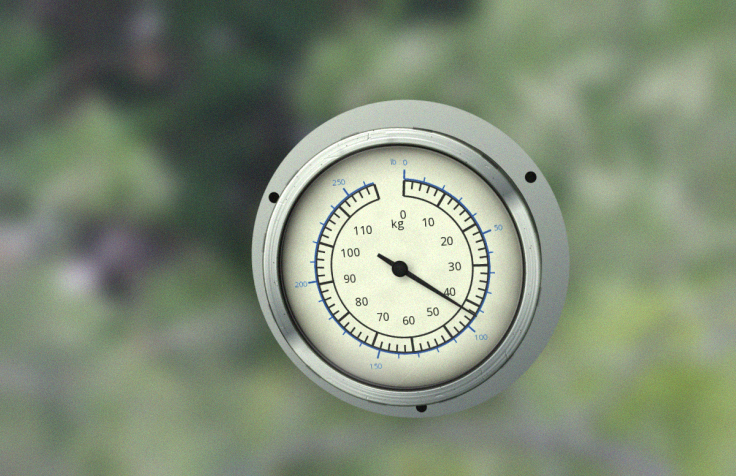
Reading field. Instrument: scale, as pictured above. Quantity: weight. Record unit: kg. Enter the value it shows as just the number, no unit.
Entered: 42
